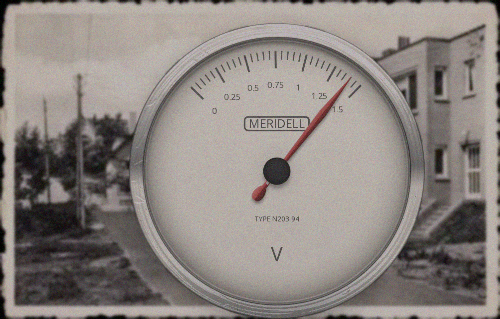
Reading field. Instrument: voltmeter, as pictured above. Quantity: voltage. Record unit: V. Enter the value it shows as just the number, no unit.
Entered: 1.4
